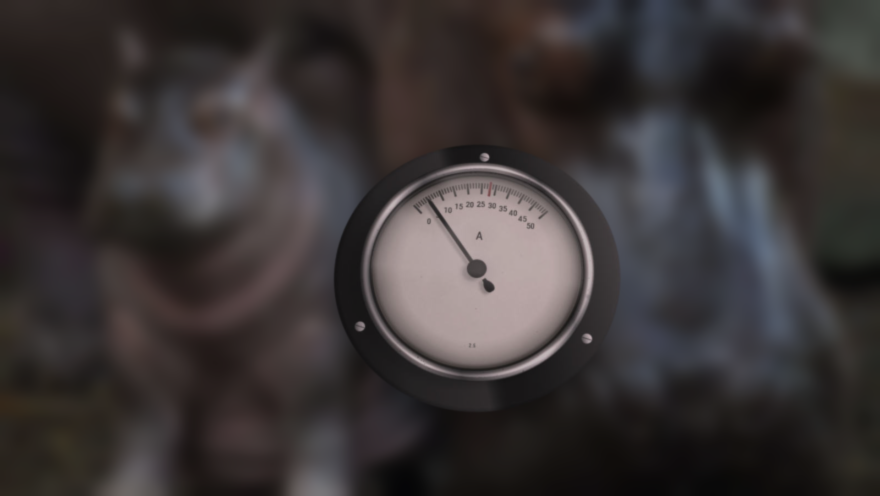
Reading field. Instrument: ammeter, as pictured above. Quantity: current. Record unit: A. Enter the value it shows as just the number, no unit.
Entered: 5
